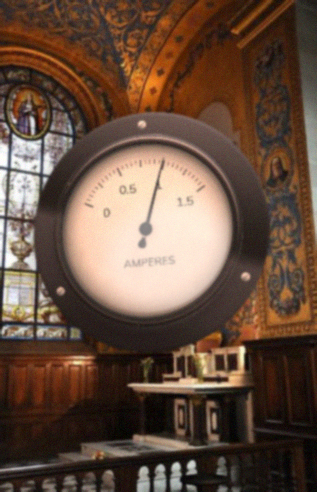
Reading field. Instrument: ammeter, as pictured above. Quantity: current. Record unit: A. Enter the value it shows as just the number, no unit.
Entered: 1
